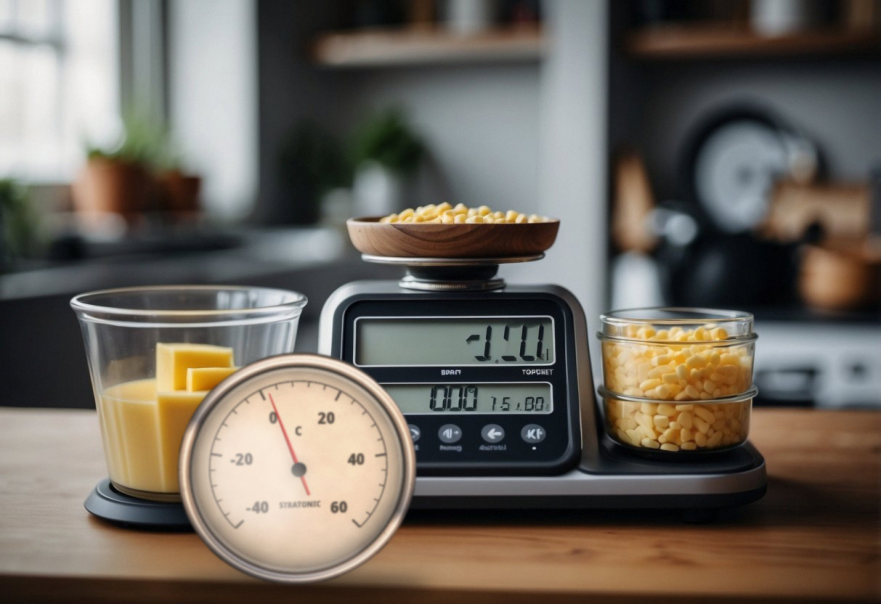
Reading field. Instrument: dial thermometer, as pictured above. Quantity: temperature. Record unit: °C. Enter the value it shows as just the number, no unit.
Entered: 2
